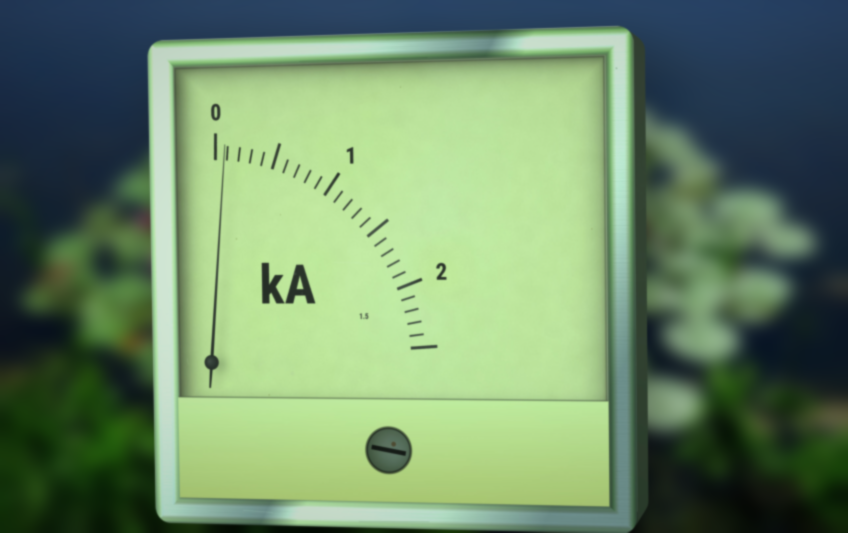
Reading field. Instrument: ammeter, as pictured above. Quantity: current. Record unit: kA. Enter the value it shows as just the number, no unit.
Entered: 0.1
